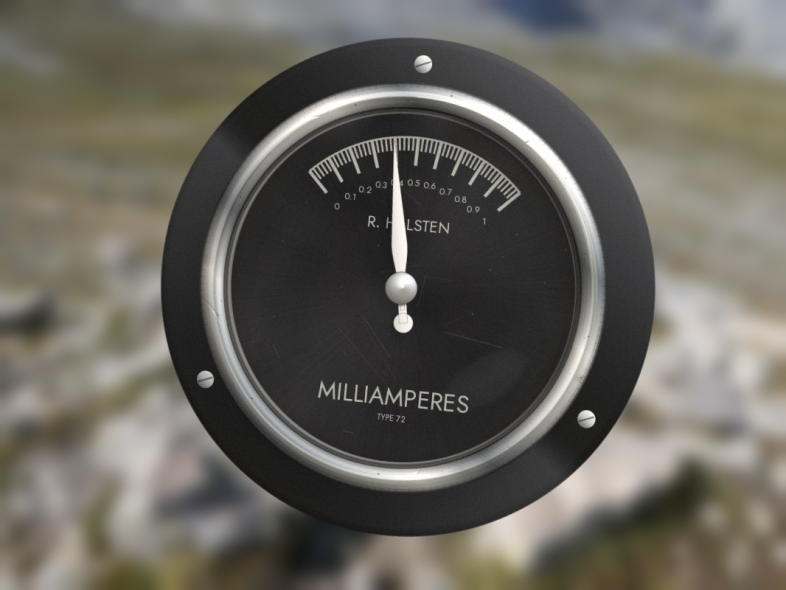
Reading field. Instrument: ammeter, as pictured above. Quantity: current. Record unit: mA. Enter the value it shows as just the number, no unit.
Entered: 0.4
